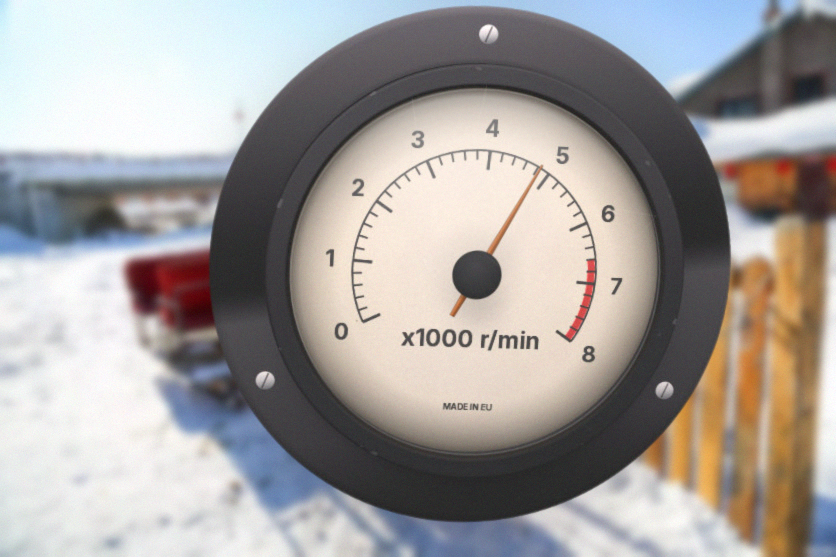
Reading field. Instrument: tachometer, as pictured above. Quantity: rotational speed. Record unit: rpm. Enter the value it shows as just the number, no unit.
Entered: 4800
